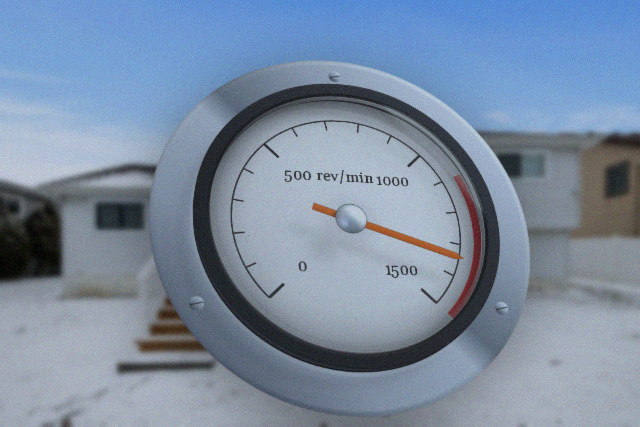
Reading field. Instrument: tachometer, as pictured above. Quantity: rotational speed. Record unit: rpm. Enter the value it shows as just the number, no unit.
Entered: 1350
